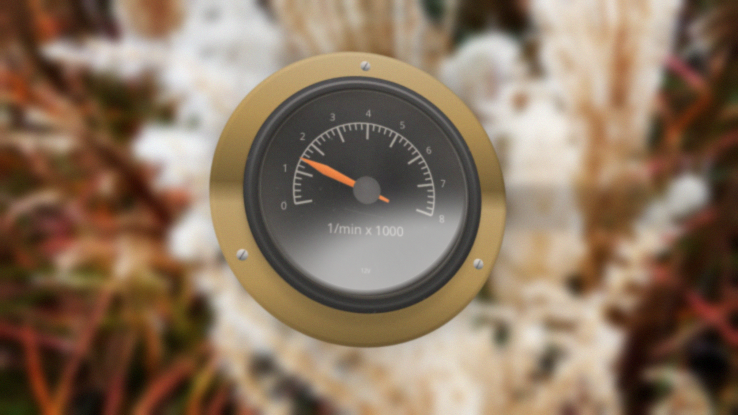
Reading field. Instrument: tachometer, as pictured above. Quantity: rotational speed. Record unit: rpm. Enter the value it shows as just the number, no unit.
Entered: 1400
